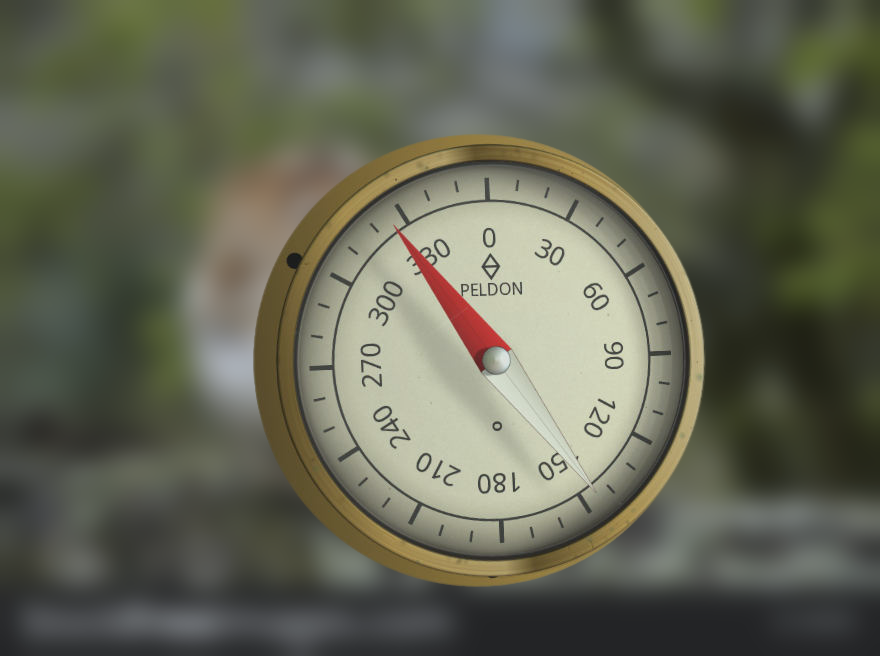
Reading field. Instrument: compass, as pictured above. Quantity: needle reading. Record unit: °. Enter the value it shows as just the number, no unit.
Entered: 325
